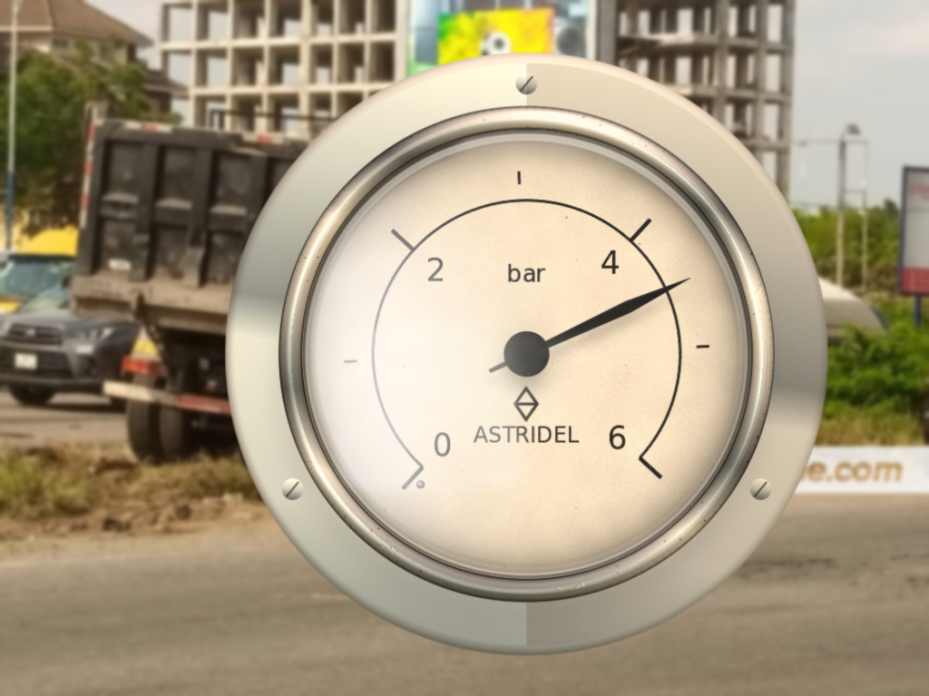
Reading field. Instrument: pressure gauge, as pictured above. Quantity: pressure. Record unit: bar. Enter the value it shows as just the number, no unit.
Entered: 4.5
